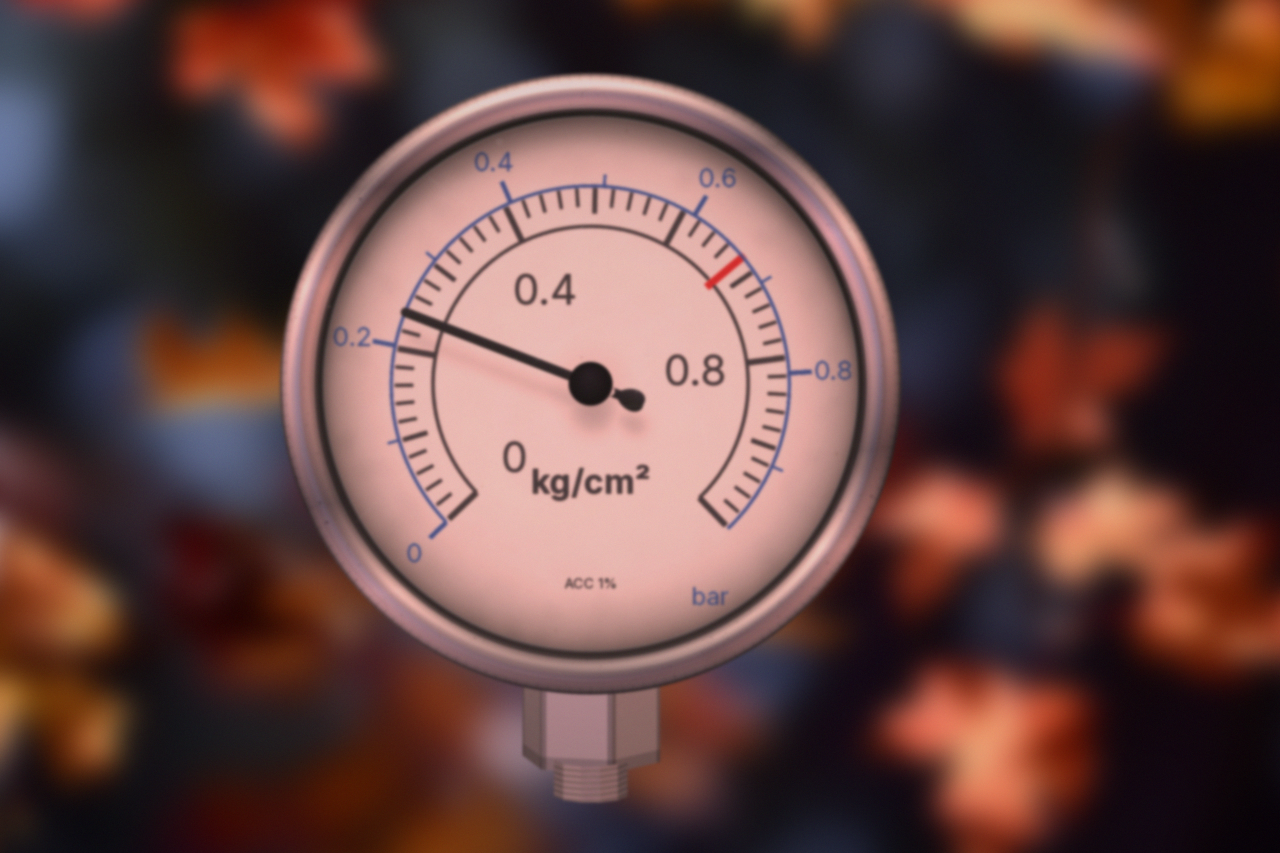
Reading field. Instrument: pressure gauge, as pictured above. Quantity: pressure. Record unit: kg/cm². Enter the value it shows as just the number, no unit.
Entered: 0.24
